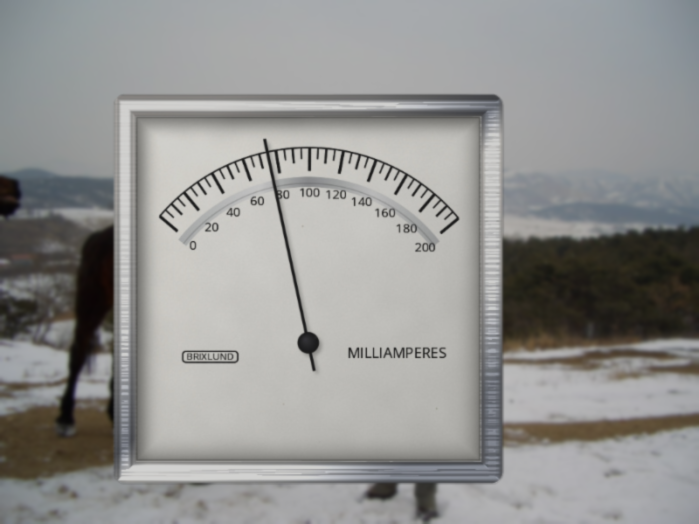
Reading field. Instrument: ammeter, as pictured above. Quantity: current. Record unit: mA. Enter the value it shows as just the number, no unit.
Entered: 75
